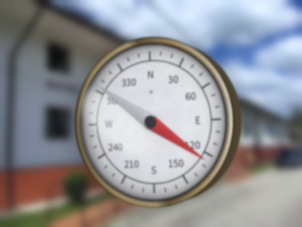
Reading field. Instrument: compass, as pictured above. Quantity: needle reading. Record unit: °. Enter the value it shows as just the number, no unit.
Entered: 125
